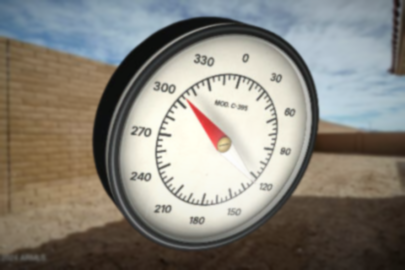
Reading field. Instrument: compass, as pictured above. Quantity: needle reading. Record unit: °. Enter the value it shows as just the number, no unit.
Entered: 305
